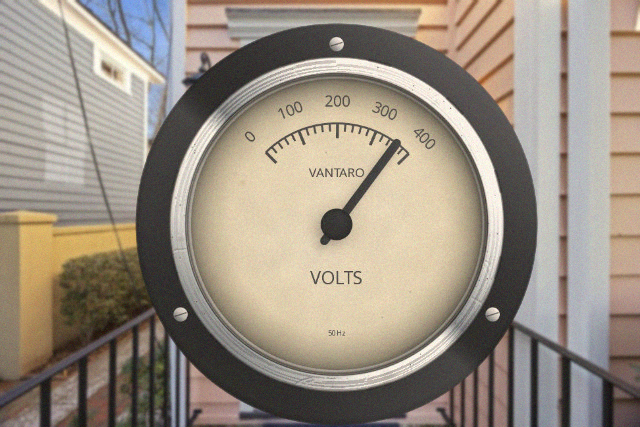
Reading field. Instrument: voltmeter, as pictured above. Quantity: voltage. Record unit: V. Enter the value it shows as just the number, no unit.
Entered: 360
